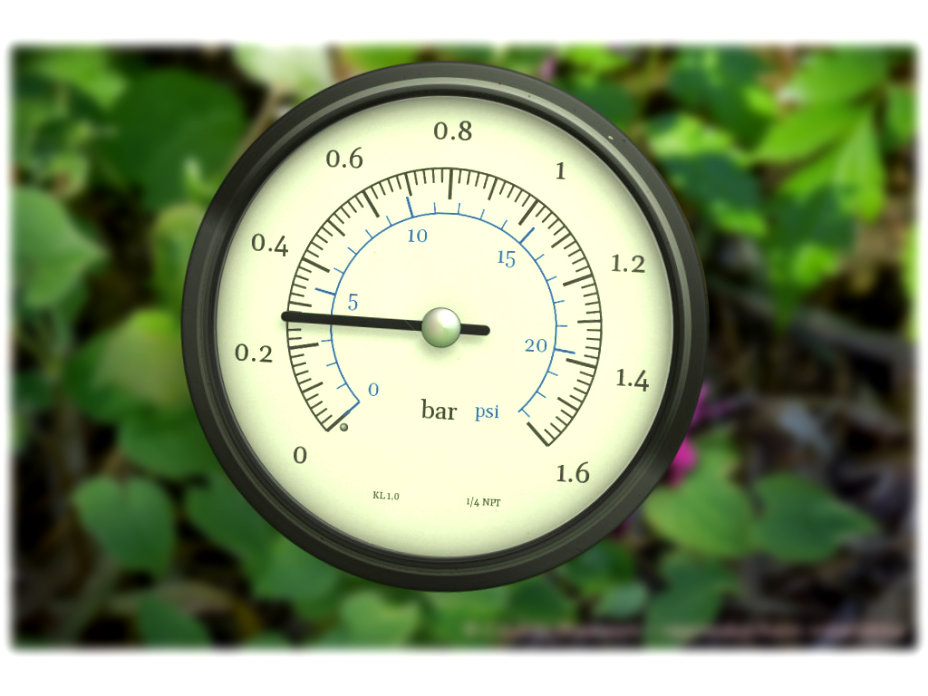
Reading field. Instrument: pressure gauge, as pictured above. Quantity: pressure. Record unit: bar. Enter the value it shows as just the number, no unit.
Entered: 0.27
